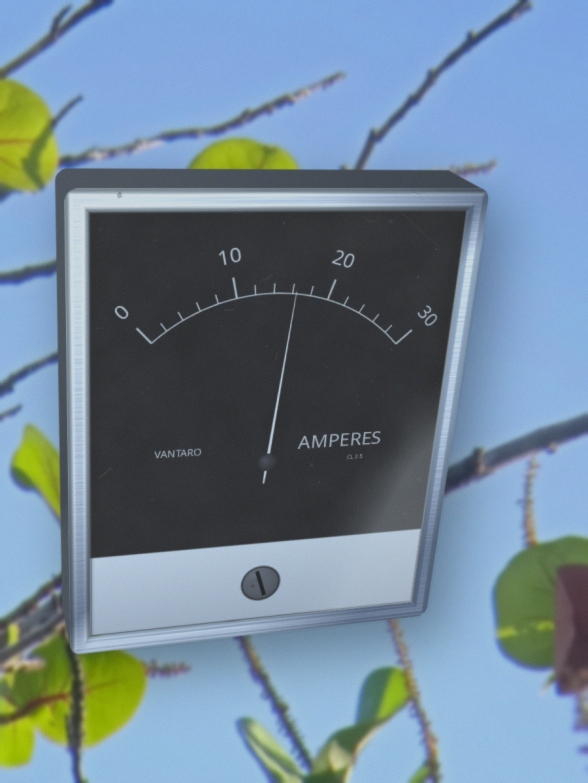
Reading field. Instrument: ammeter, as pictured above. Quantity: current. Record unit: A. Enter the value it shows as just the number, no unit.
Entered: 16
